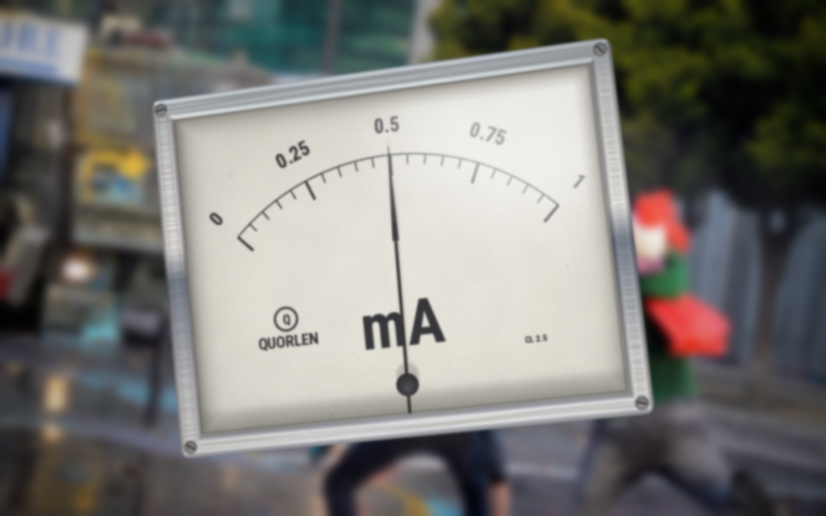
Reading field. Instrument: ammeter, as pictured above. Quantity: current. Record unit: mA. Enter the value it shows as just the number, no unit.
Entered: 0.5
